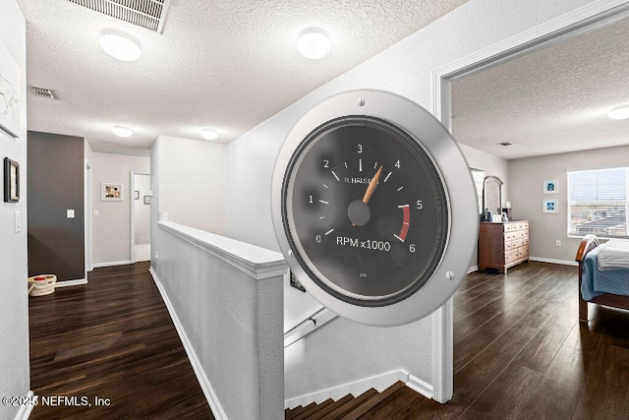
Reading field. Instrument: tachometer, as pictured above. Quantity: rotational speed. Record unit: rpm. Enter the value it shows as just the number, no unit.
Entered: 3750
